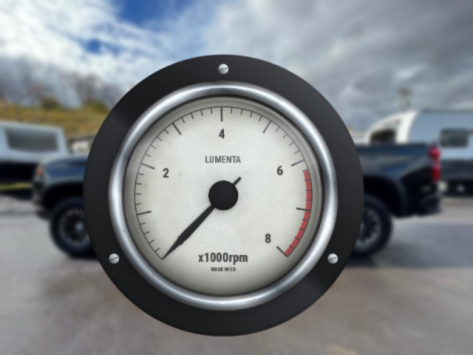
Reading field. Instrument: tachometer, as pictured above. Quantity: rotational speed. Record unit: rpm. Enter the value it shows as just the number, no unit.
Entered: 0
